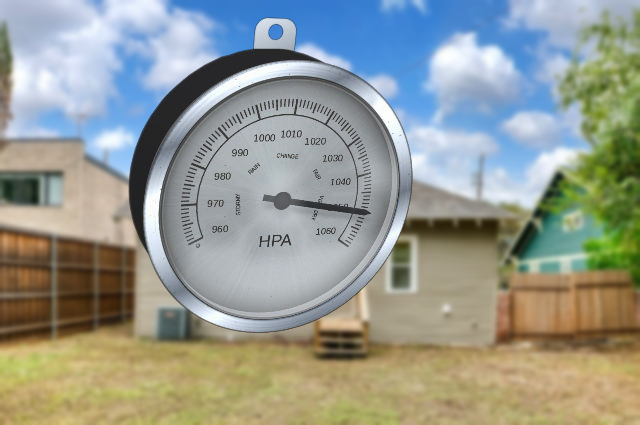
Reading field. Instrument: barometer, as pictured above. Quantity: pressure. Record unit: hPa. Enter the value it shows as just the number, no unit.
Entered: 1050
